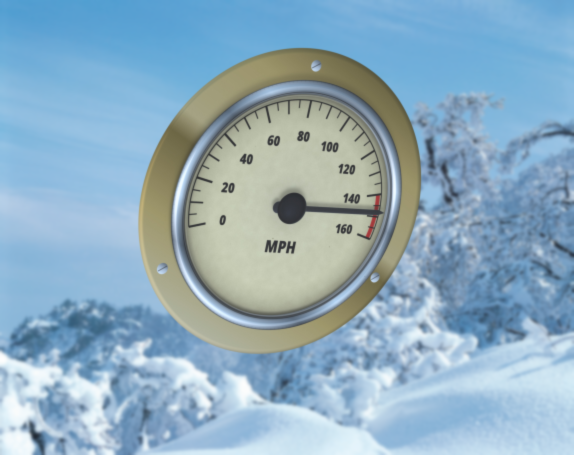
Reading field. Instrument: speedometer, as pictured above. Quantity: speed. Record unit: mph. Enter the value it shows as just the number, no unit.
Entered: 147.5
